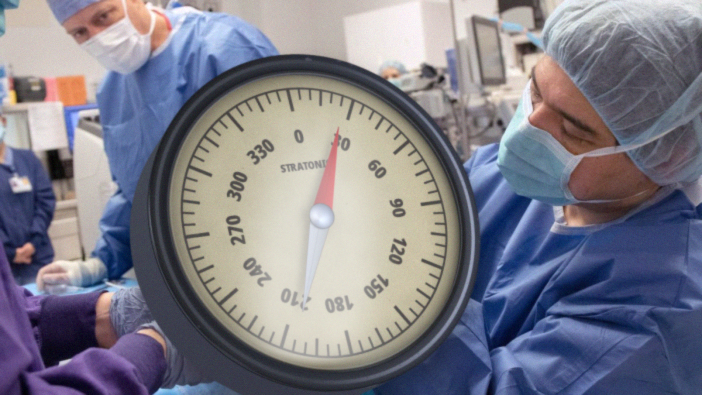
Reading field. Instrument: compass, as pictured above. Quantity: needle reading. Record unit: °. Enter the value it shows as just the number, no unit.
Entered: 25
